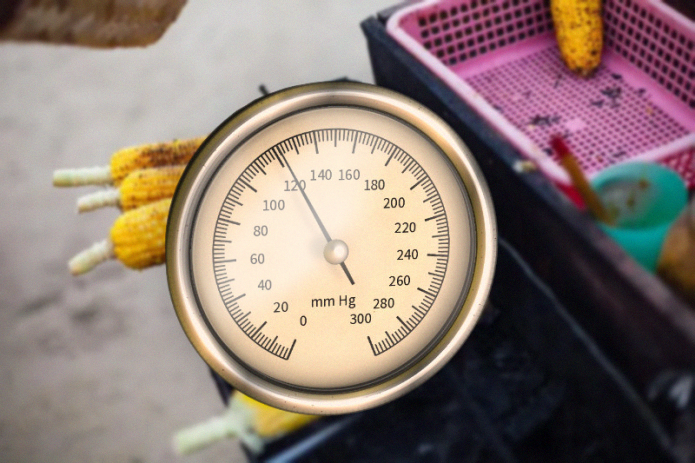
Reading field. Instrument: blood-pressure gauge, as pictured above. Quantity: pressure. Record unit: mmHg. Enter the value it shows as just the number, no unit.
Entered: 122
